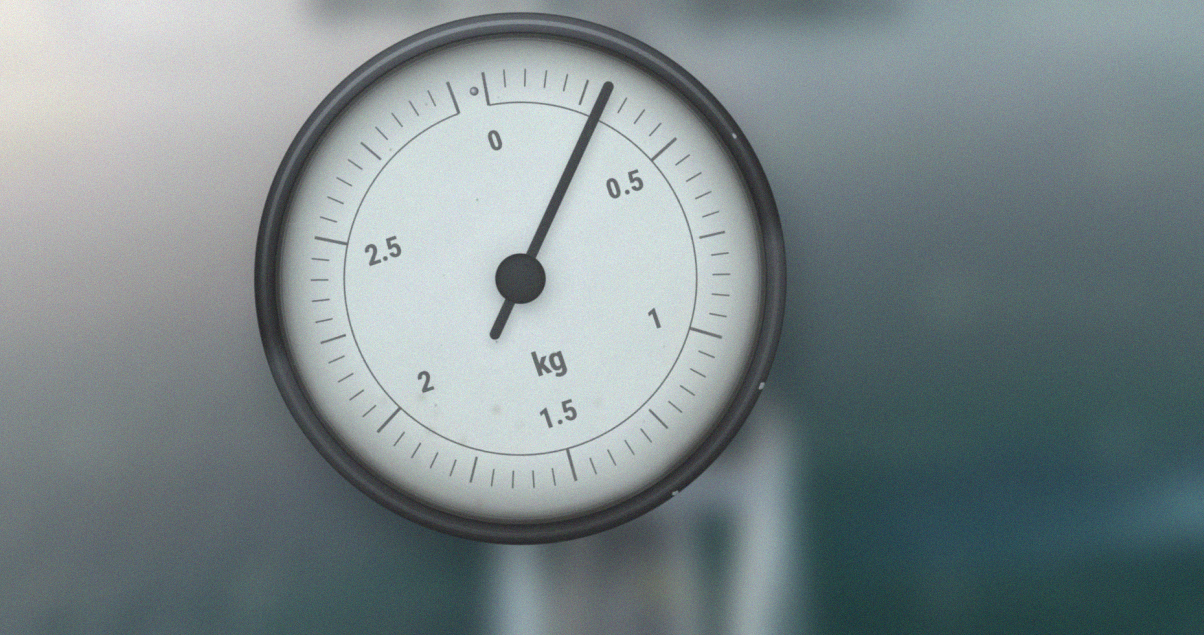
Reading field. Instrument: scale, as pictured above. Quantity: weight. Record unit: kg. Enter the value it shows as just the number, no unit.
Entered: 0.3
